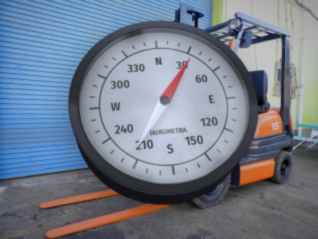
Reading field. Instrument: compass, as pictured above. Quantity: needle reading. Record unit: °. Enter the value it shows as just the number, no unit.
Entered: 35
